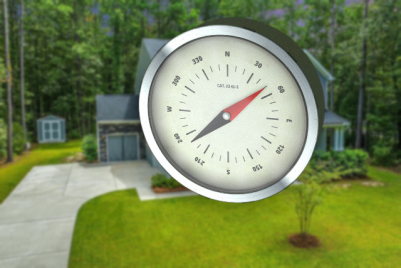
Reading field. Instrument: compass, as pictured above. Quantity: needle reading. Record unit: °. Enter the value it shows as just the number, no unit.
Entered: 50
